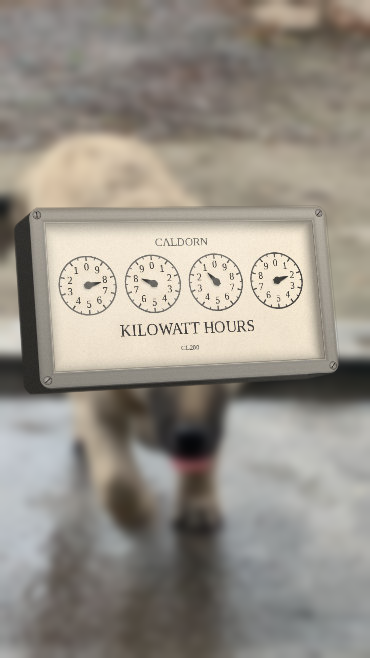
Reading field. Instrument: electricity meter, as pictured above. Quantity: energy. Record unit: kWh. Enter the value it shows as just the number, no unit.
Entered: 7812
